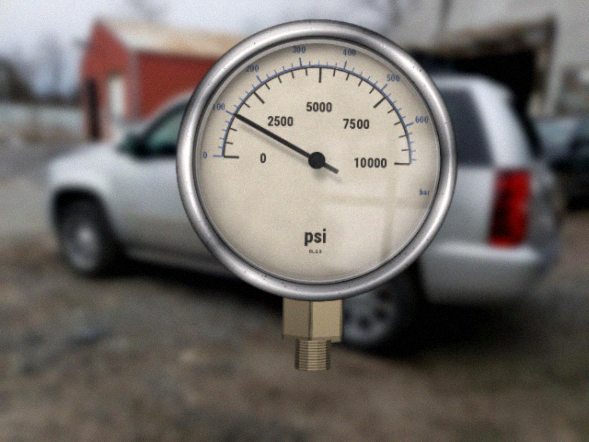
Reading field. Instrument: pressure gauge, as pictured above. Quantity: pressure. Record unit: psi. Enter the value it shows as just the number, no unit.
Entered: 1500
